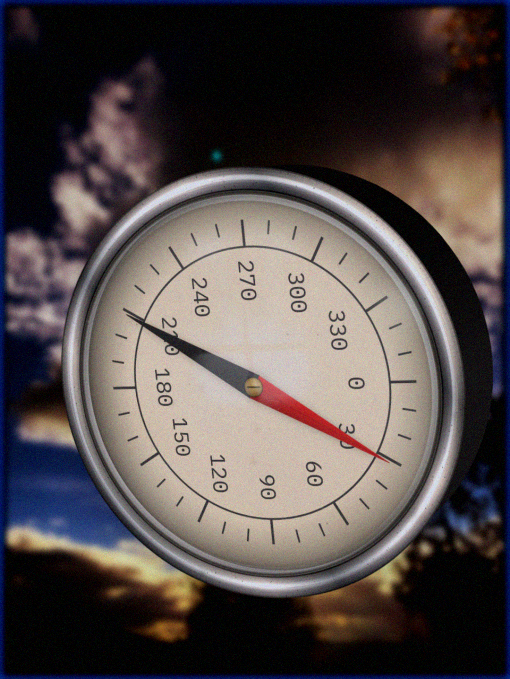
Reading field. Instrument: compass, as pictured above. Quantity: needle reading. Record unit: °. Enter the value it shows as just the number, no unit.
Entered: 30
